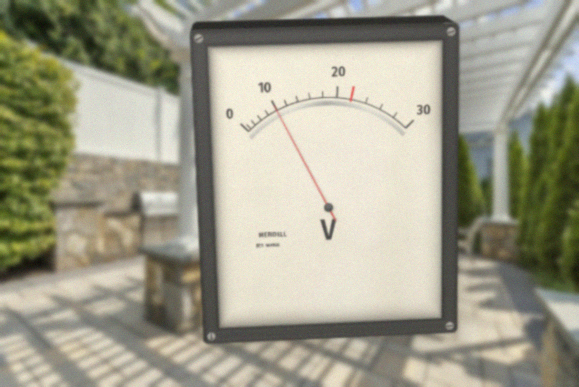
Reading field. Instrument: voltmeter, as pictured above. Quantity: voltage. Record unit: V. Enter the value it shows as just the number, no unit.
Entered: 10
